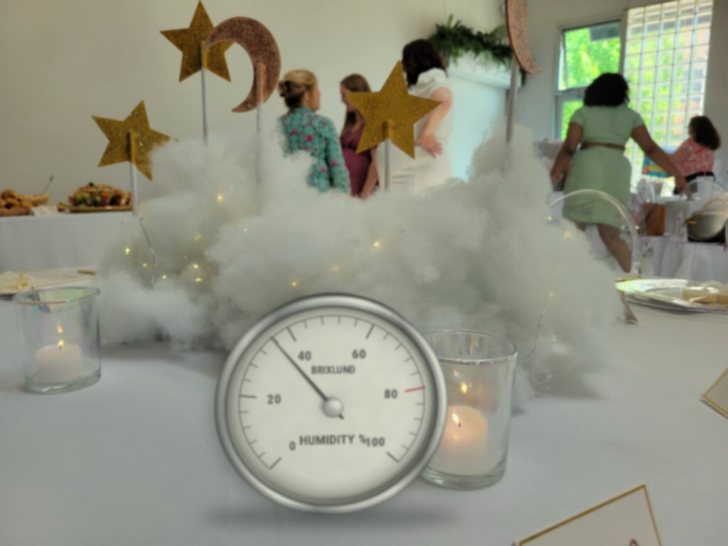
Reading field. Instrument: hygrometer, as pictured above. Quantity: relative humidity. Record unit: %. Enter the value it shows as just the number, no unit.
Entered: 36
